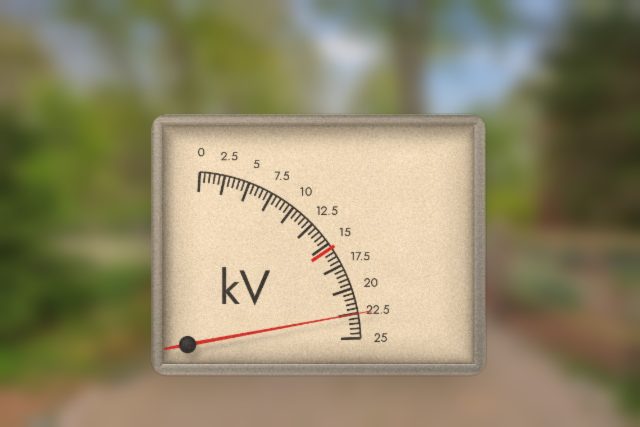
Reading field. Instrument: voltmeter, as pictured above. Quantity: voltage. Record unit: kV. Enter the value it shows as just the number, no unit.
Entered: 22.5
